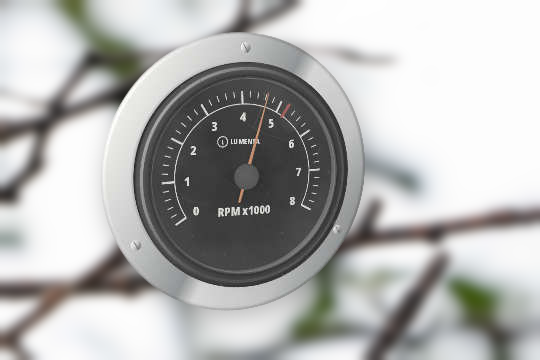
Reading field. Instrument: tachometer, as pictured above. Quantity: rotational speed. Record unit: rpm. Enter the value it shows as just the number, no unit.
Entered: 4600
